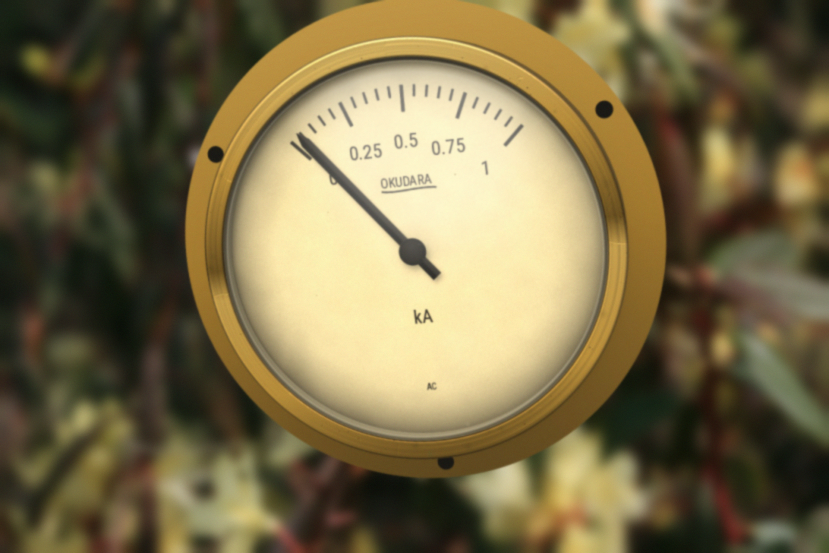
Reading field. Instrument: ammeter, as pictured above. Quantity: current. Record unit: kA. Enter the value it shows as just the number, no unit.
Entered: 0.05
